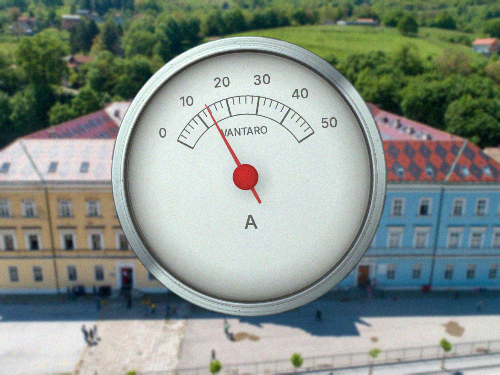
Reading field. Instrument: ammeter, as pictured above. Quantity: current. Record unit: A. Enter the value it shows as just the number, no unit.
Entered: 14
